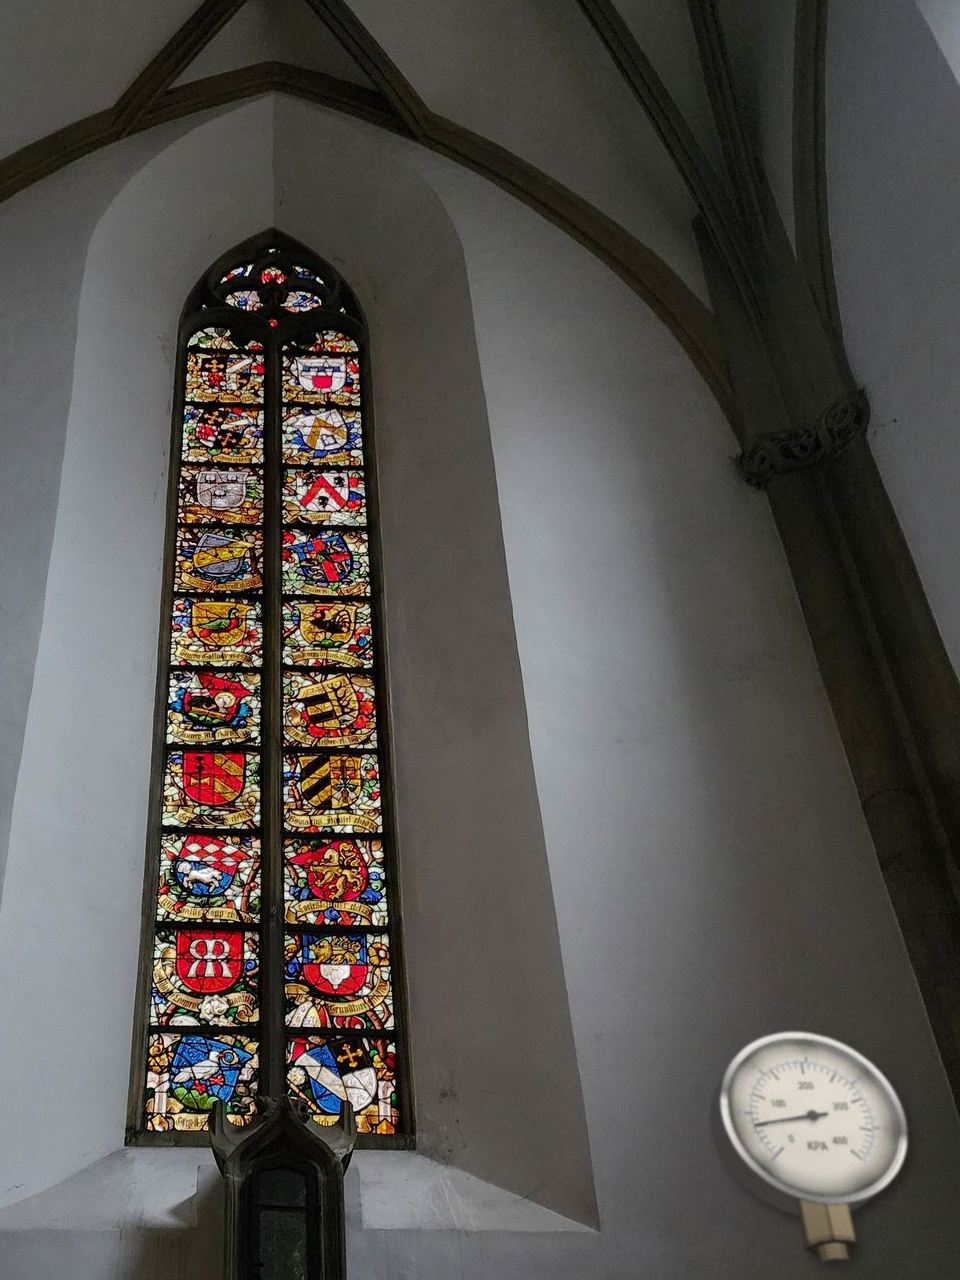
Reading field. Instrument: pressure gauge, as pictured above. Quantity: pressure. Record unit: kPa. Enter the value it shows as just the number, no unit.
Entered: 50
